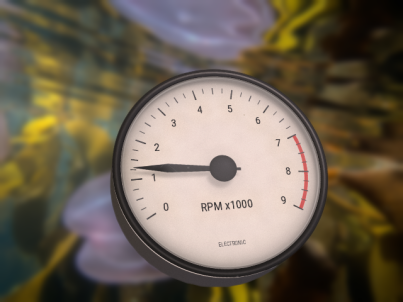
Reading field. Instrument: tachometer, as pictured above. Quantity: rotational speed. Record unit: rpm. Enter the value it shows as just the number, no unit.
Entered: 1250
